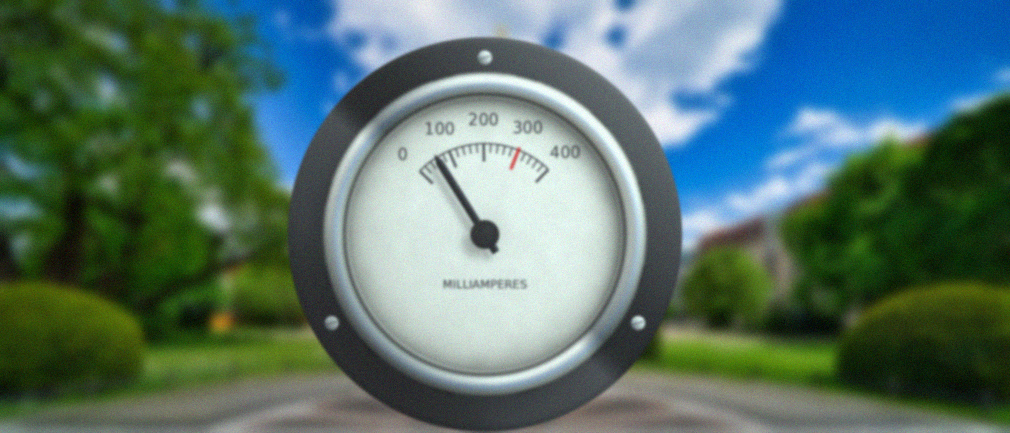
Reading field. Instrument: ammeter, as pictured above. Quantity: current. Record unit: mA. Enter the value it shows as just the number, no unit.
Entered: 60
